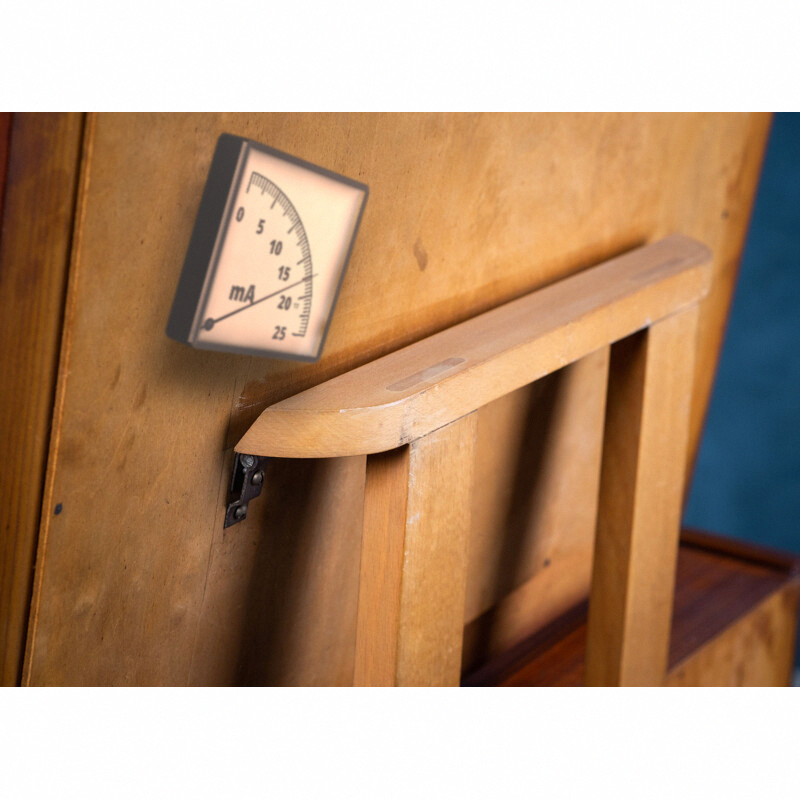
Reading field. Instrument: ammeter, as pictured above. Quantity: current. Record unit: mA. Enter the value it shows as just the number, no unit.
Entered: 17.5
